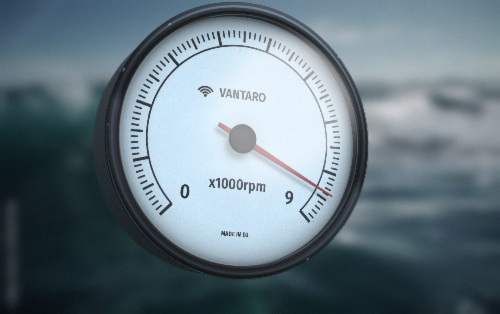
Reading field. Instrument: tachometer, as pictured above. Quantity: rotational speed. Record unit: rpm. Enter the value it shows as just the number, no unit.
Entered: 8400
